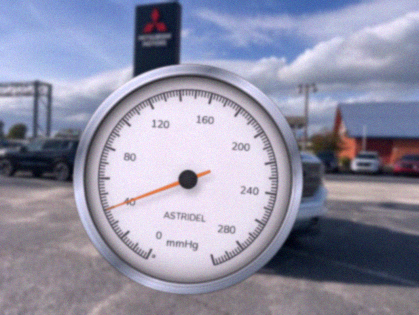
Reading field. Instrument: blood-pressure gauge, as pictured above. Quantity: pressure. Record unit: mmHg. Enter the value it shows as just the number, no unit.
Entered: 40
